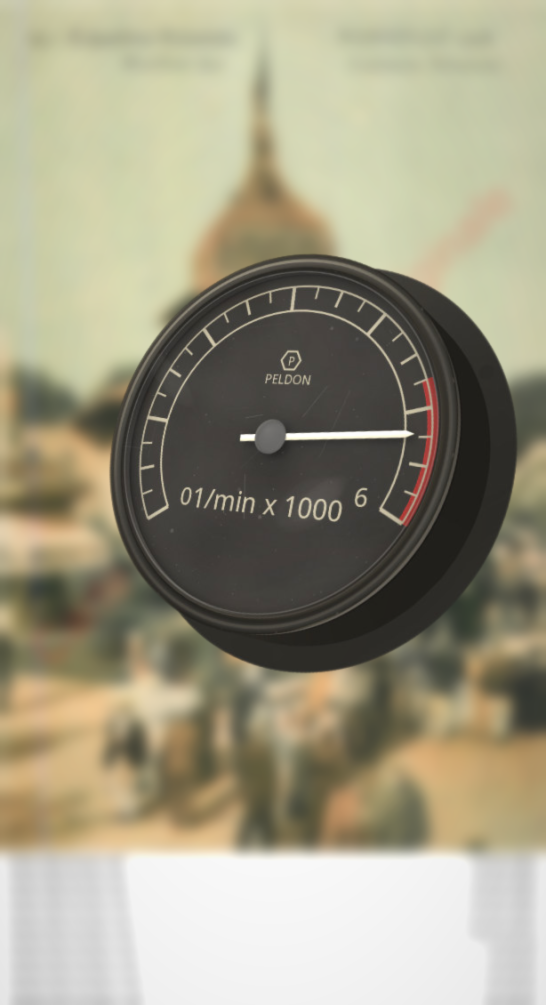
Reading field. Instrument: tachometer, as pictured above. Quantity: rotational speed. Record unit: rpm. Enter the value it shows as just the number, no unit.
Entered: 5250
